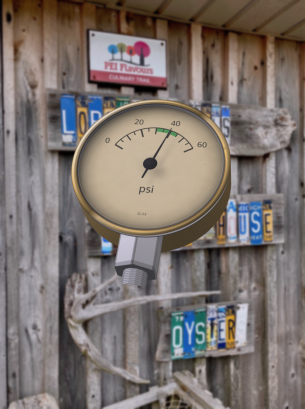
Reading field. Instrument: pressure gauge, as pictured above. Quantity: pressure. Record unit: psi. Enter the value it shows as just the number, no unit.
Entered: 40
